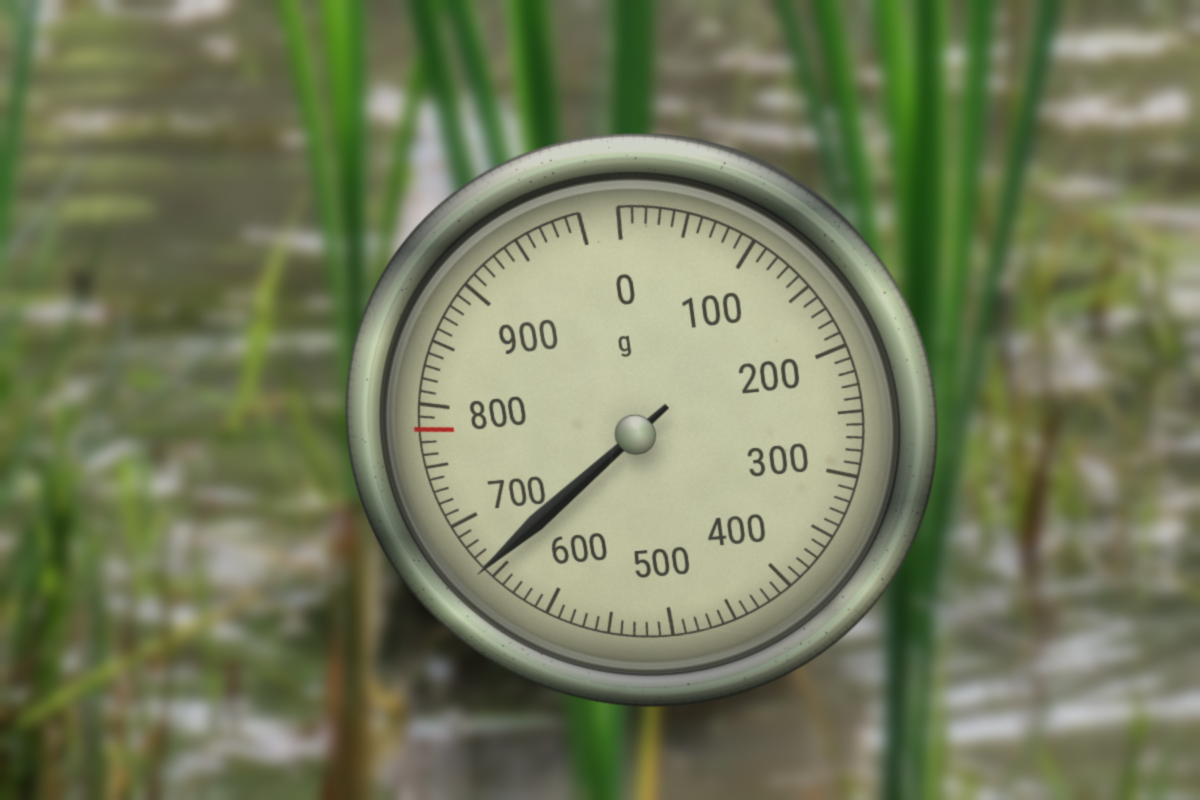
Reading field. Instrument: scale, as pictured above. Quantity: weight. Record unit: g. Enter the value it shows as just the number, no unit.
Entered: 660
